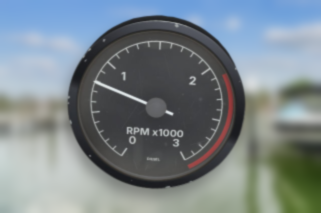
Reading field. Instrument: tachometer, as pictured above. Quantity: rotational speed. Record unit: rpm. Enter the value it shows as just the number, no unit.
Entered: 800
